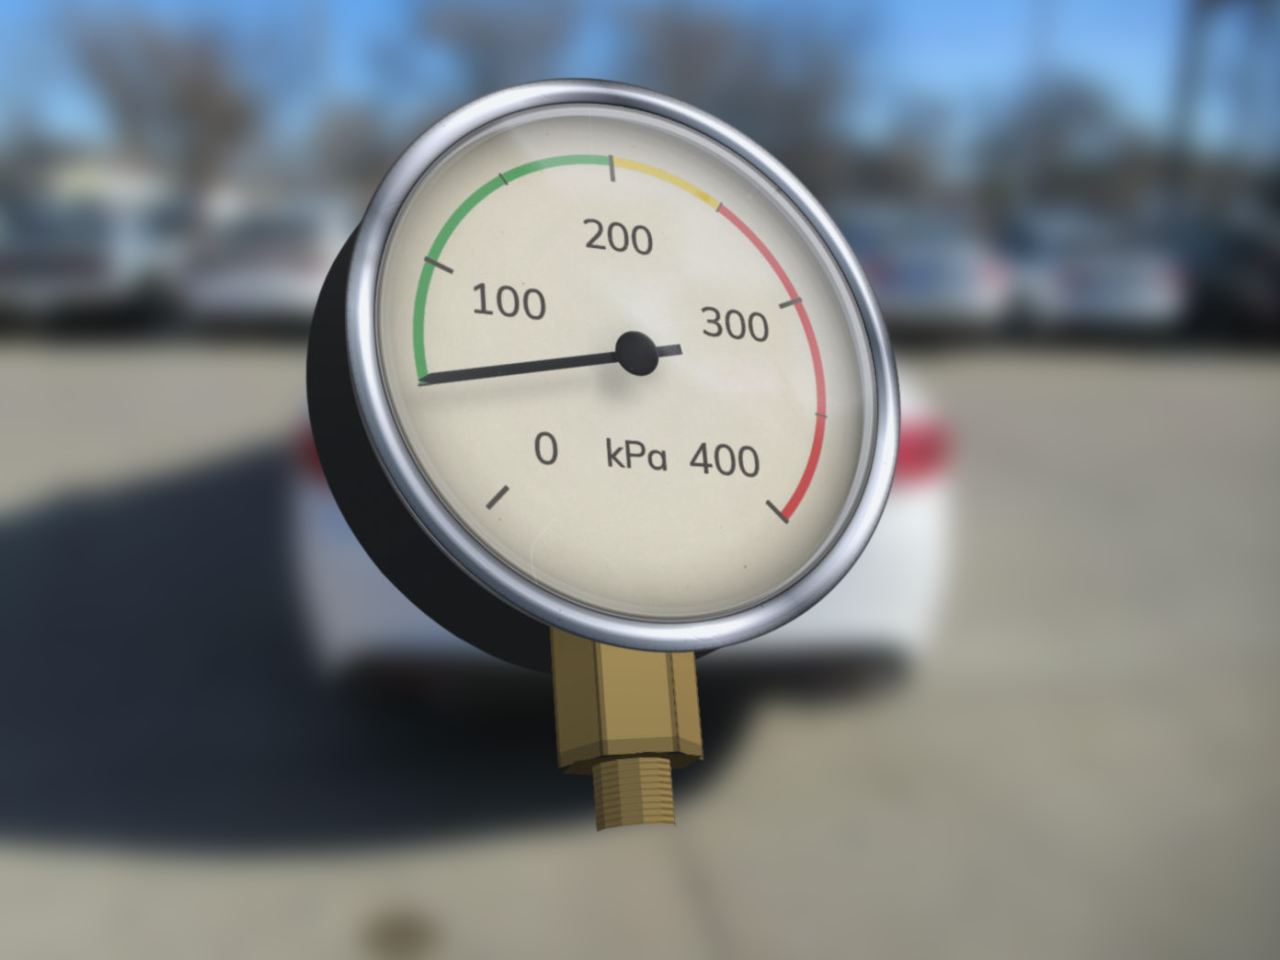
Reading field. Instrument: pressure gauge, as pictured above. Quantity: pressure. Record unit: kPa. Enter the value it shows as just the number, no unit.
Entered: 50
